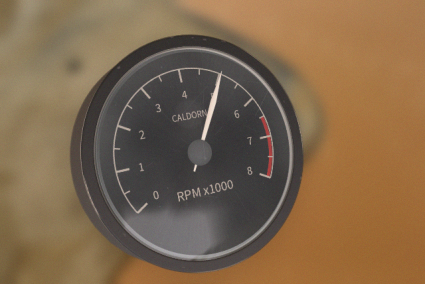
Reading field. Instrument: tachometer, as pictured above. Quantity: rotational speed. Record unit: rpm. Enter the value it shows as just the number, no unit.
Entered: 5000
